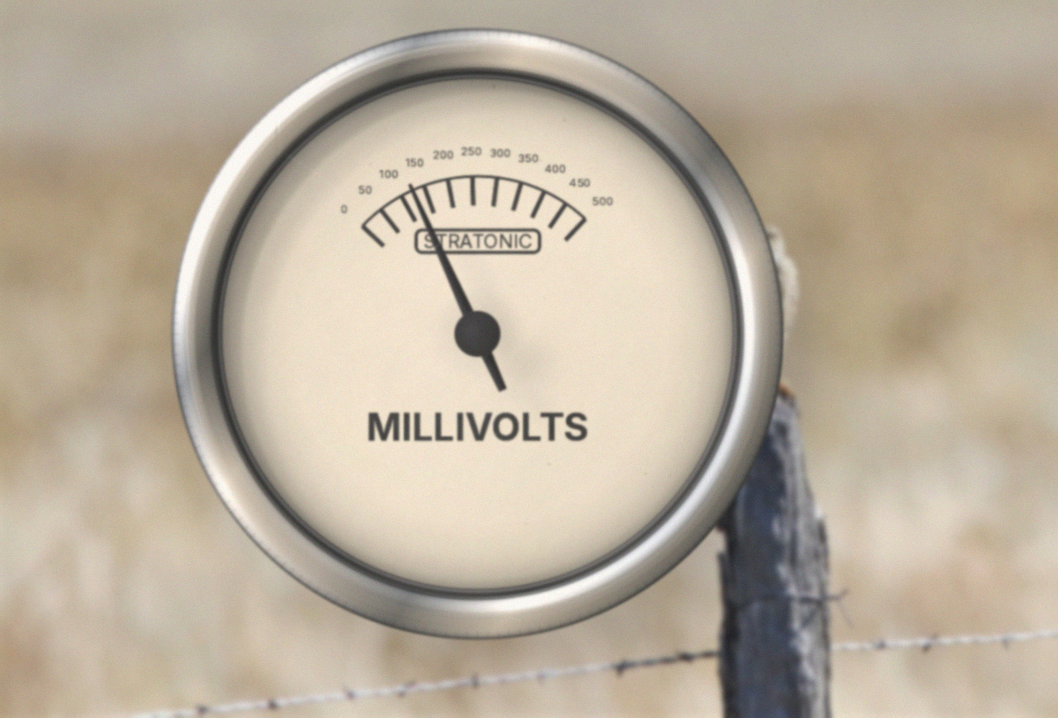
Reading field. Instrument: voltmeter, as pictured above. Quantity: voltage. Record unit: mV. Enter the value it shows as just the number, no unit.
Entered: 125
